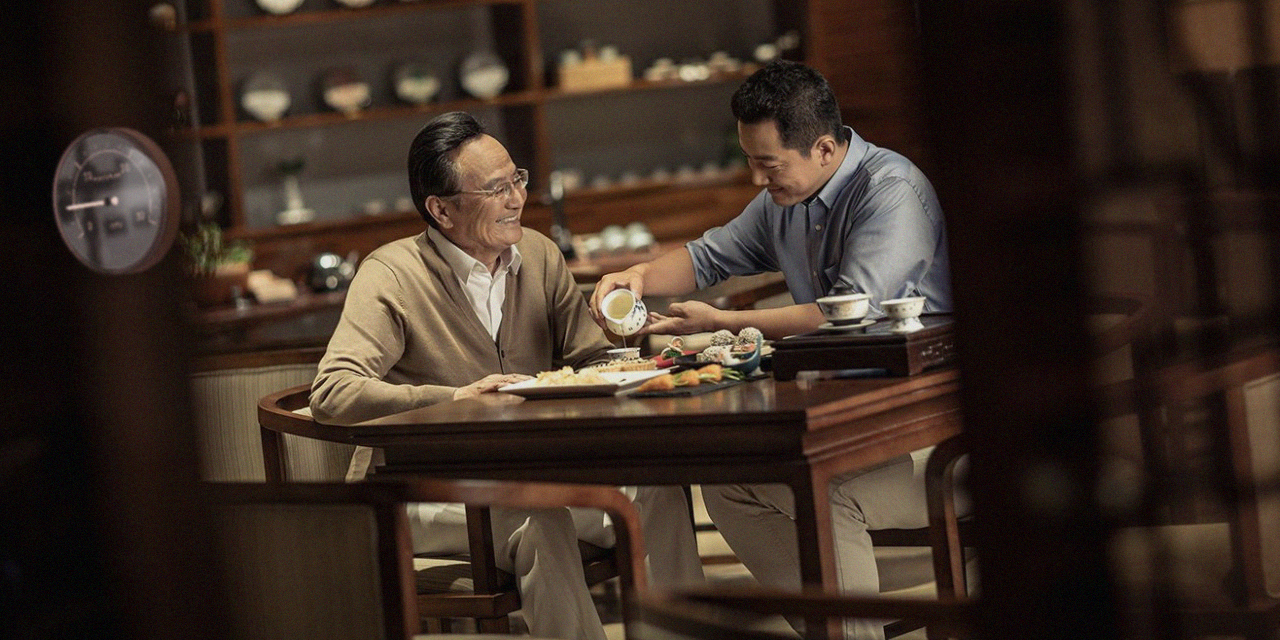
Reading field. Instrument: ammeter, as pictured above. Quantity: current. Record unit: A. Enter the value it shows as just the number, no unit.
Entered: 4
